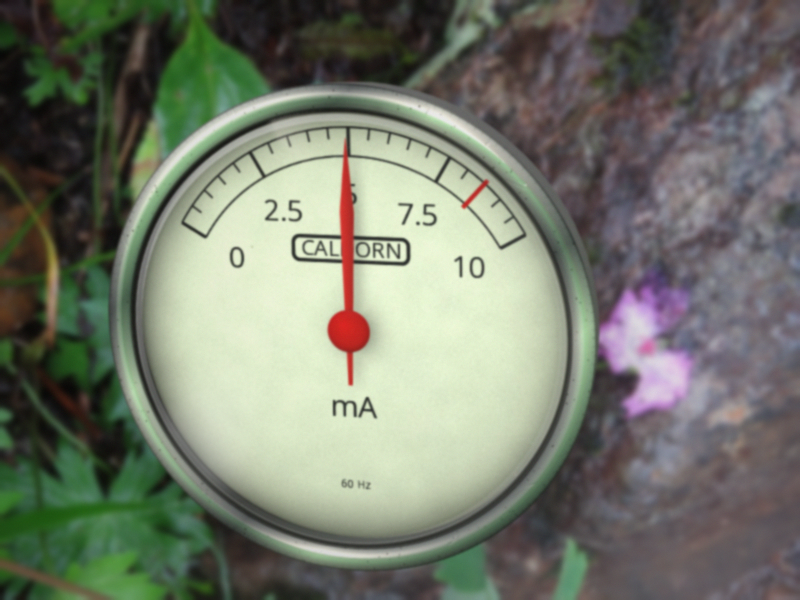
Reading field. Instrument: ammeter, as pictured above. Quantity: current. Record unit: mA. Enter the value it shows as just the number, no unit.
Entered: 5
